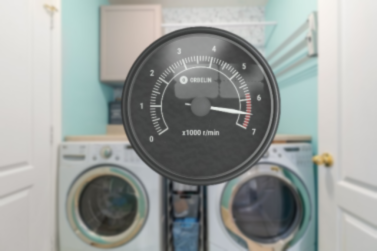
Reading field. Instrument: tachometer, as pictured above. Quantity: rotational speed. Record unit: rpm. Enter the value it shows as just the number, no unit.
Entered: 6500
